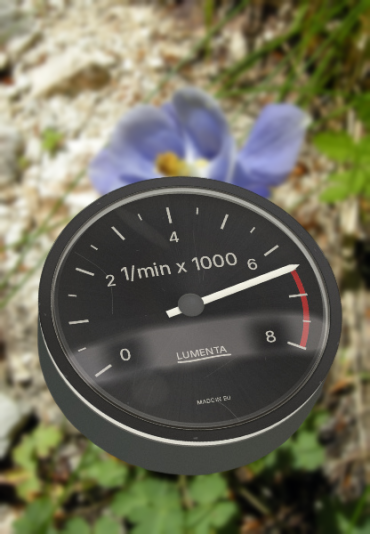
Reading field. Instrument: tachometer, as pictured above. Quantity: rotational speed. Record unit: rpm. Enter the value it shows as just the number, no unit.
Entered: 6500
